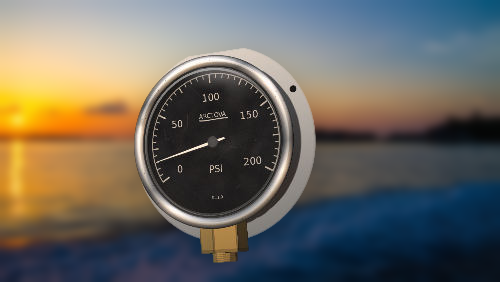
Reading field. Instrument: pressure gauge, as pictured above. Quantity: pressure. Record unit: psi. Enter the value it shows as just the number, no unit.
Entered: 15
